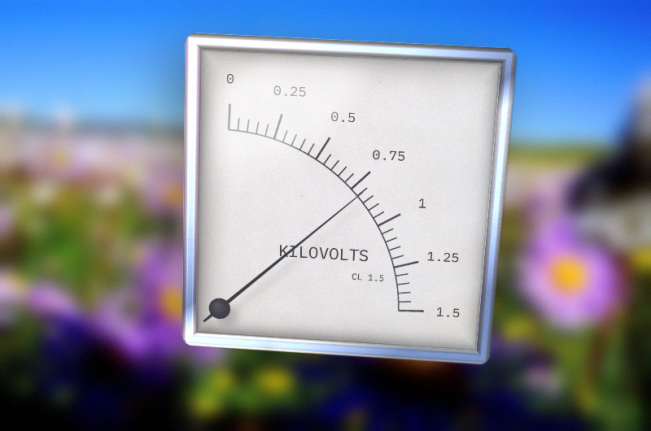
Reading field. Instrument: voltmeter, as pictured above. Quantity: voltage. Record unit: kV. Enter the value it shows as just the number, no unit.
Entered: 0.8
